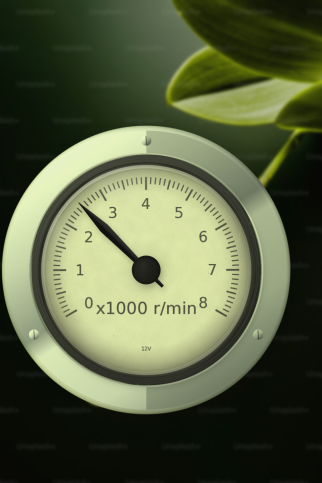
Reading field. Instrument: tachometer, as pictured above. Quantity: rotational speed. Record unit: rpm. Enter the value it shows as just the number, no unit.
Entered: 2500
